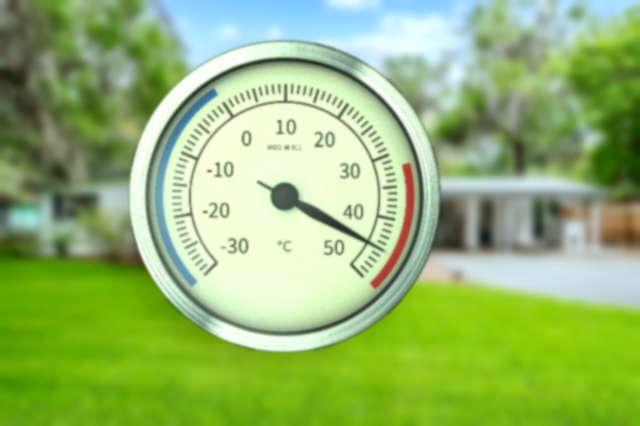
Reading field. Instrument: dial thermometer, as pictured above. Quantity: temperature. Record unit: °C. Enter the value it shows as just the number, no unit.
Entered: 45
